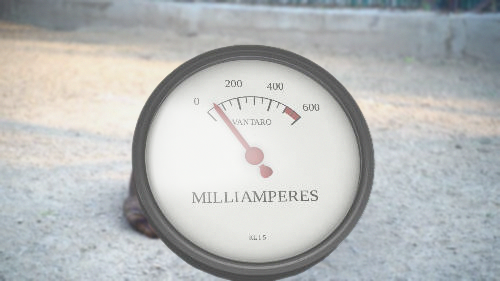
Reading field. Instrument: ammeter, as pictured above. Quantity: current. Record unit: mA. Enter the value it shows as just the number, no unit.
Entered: 50
